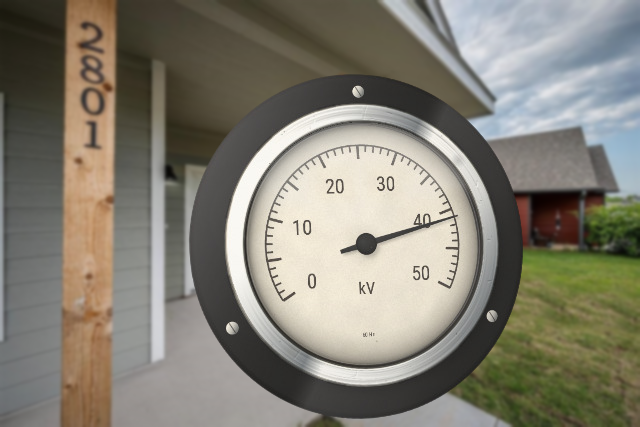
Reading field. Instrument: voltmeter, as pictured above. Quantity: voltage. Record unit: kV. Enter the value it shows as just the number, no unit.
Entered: 41
